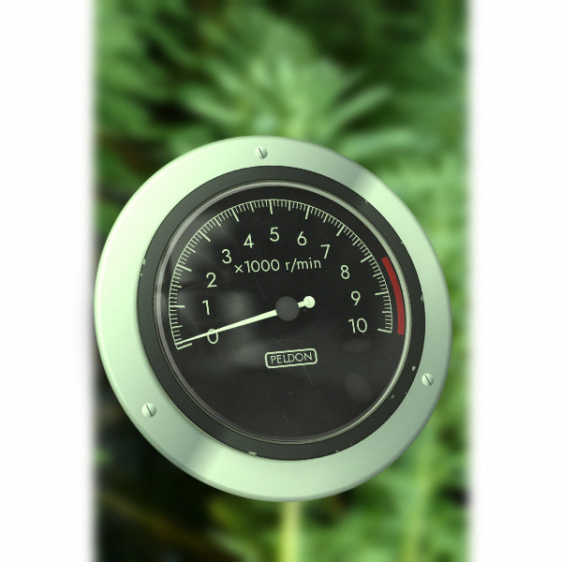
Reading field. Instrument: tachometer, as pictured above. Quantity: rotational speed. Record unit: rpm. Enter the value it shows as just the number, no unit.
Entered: 100
